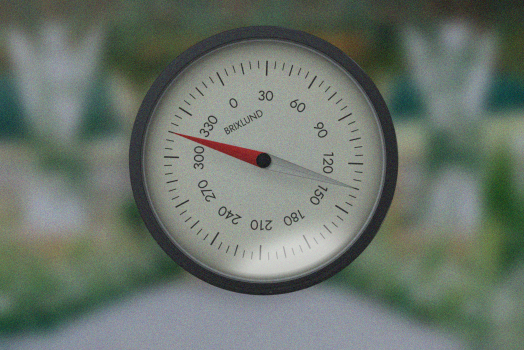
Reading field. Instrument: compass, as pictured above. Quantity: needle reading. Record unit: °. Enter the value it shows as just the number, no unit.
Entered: 315
